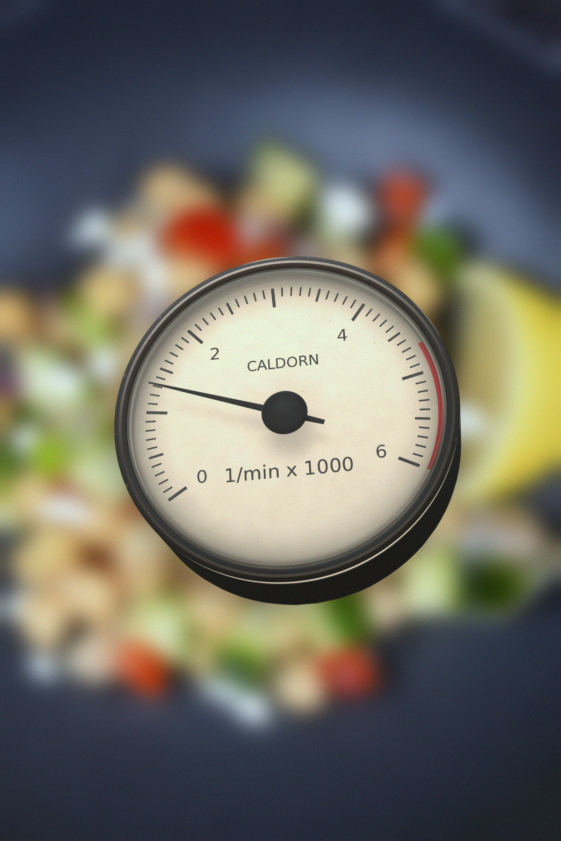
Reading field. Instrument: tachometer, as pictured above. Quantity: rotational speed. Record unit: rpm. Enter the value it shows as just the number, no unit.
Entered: 1300
